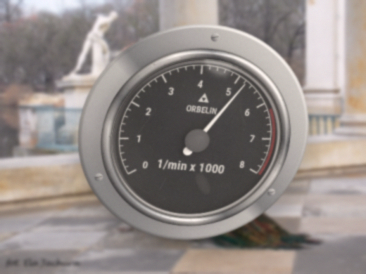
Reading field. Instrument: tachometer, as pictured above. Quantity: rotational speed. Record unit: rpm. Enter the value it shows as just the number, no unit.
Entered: 5200
